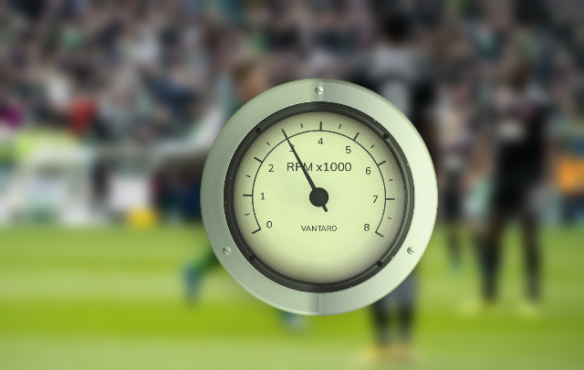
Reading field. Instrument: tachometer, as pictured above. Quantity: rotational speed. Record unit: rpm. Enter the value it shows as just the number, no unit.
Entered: 3000
